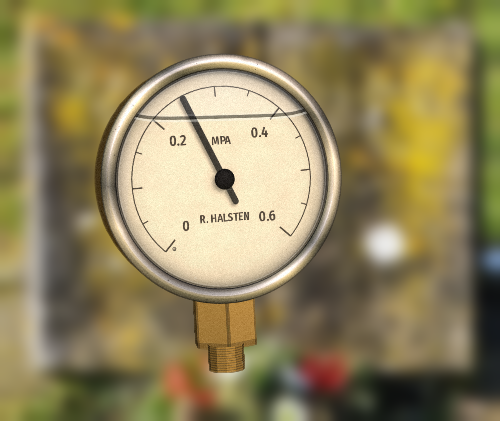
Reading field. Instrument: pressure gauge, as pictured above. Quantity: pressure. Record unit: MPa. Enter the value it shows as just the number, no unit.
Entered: 0.25
